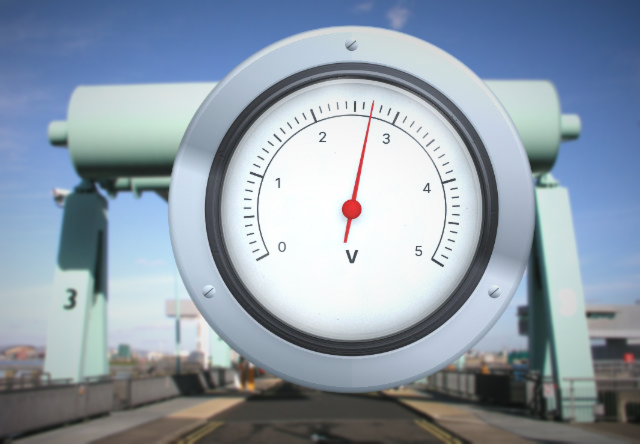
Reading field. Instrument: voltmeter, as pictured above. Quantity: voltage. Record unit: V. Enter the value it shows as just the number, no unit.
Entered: 2.7
